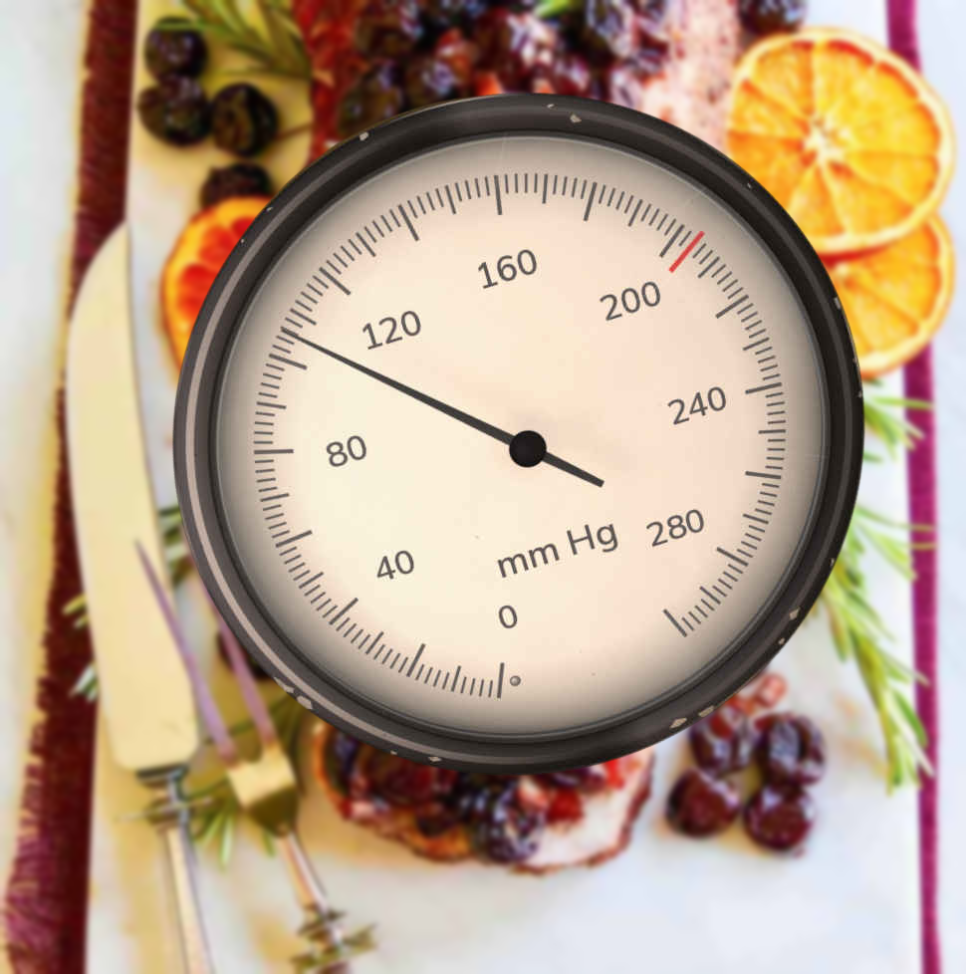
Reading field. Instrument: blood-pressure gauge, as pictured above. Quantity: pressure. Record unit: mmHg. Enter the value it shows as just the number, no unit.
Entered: 106
